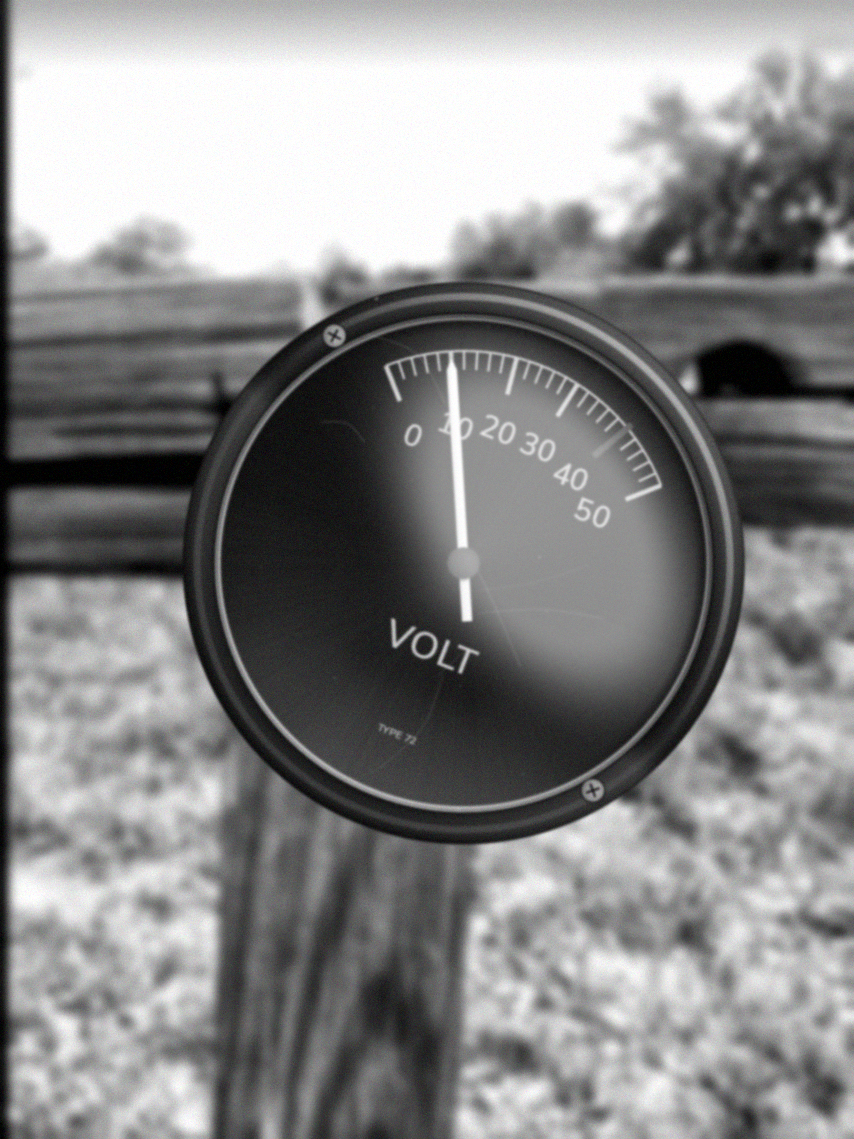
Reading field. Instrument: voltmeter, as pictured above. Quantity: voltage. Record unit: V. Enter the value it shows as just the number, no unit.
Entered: 10
